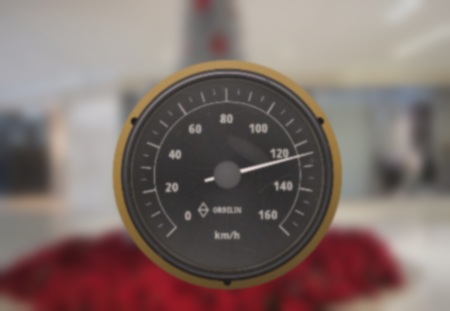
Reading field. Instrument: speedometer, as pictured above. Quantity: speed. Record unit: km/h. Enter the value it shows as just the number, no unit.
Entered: 125
